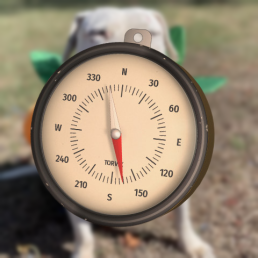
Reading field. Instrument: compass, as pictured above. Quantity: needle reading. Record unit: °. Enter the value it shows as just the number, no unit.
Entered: 165
